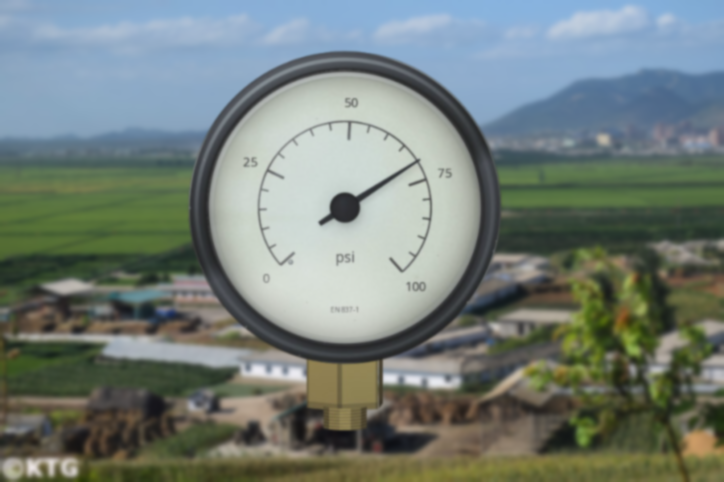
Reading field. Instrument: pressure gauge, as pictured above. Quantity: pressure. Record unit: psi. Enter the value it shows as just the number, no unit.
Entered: 70
